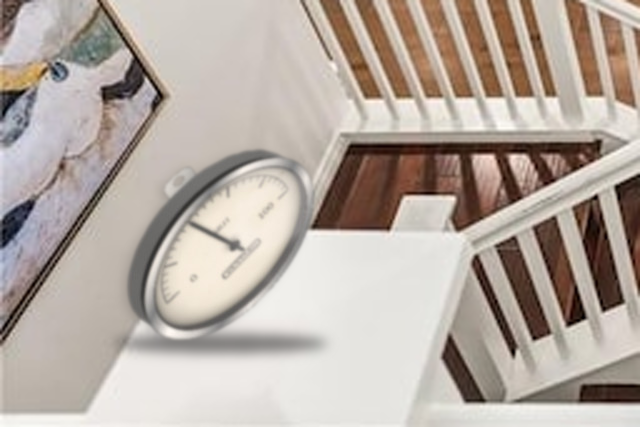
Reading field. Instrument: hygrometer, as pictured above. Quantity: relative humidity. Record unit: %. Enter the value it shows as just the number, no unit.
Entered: 40
